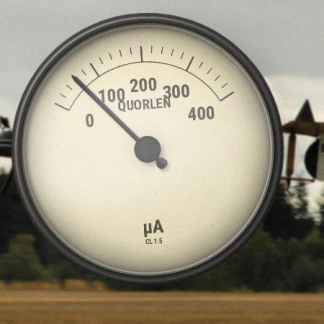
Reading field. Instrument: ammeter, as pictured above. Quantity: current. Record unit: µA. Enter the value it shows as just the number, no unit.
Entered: 60
